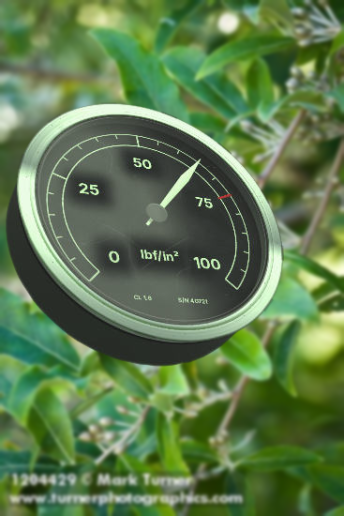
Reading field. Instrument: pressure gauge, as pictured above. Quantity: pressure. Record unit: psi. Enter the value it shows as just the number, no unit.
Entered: 65
